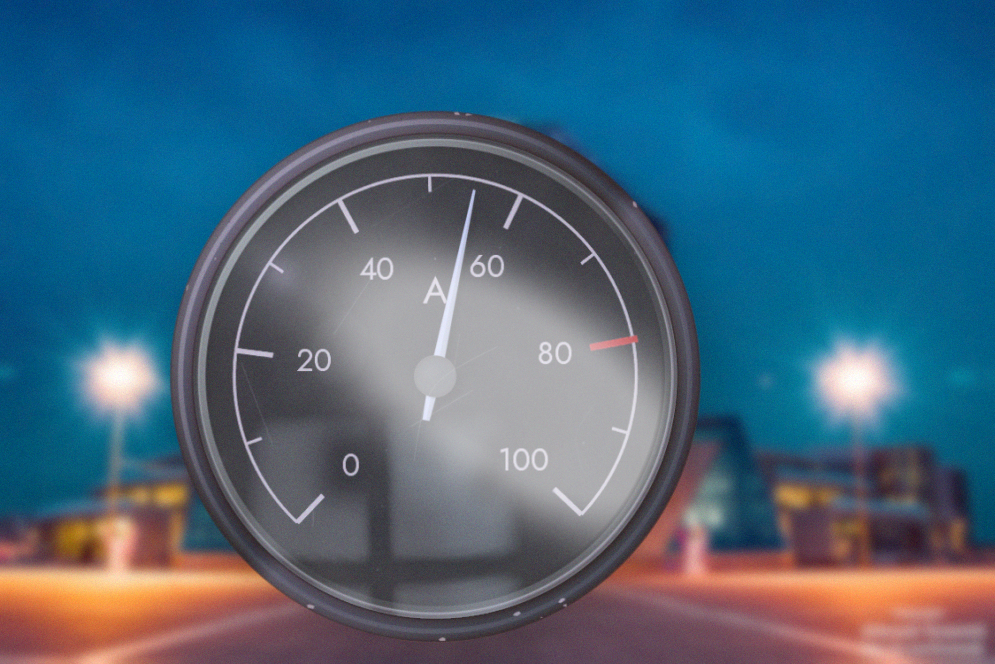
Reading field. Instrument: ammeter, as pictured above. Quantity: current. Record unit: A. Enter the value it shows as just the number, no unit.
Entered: 55
